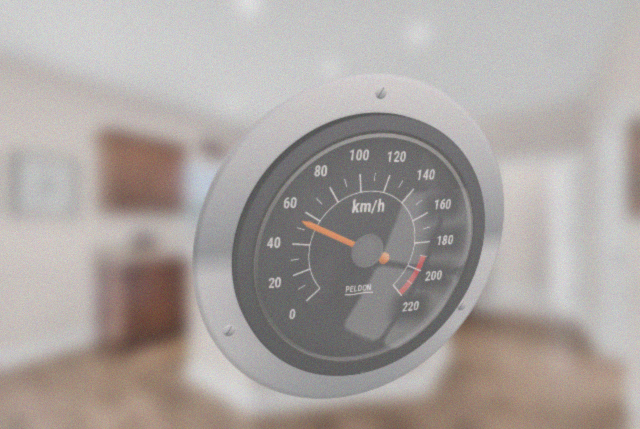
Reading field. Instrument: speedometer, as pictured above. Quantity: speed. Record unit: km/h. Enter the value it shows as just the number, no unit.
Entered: 55
